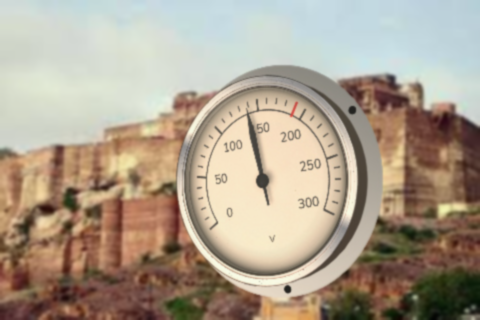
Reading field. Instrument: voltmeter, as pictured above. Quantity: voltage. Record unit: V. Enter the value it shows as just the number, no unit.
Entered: 140
